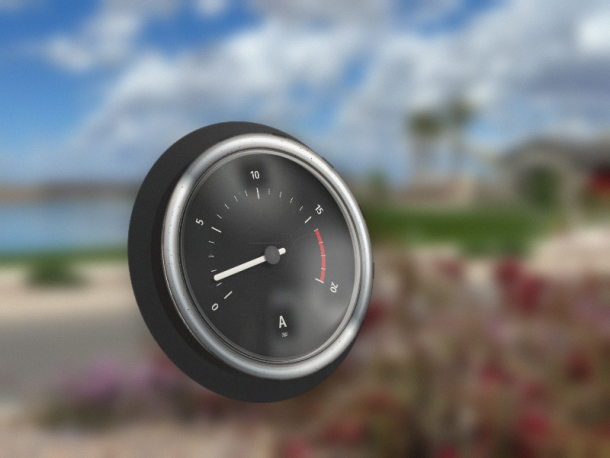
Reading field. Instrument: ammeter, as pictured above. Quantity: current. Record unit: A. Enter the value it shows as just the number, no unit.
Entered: 1.5
